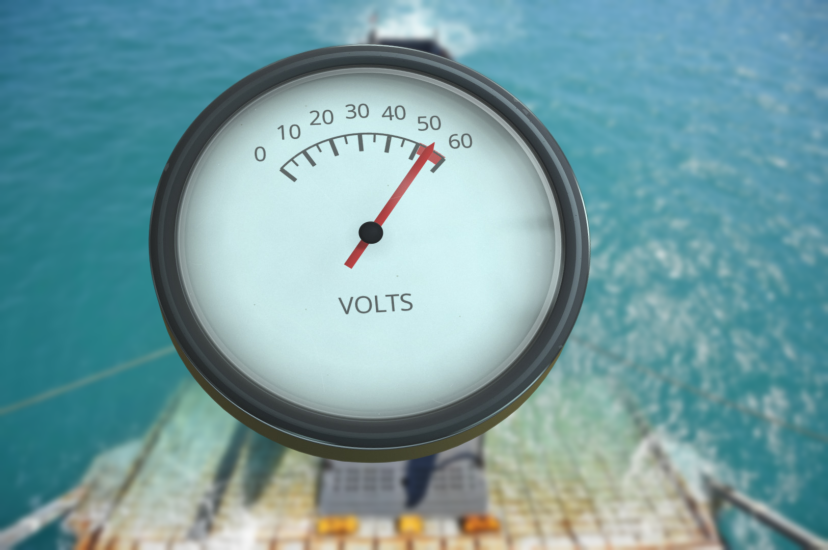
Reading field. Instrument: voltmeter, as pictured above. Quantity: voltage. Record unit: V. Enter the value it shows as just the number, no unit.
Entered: 55
